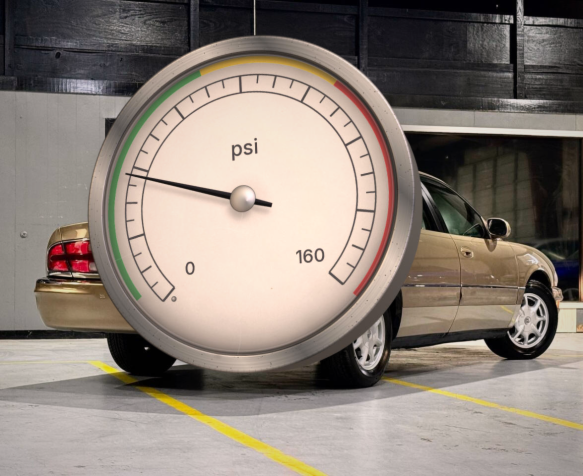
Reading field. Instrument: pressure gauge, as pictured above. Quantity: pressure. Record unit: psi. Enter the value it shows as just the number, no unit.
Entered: 37.5
